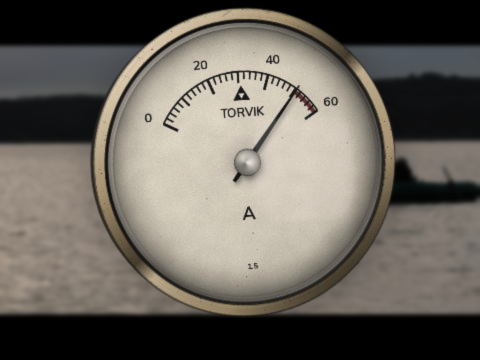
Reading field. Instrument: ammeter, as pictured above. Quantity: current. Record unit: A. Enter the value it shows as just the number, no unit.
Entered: 50
